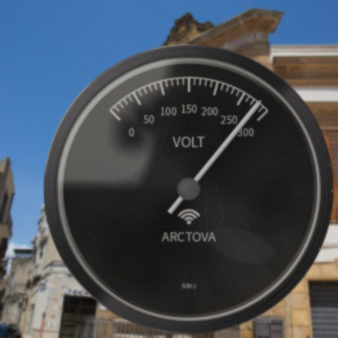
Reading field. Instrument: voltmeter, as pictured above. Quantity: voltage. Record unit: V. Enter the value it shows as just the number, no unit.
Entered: 280
